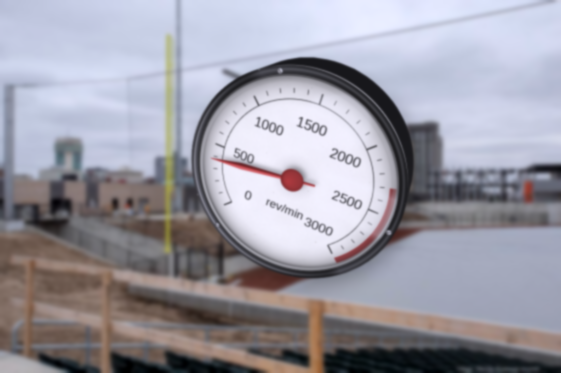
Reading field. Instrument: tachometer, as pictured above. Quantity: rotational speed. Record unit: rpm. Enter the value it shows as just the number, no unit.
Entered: 400
